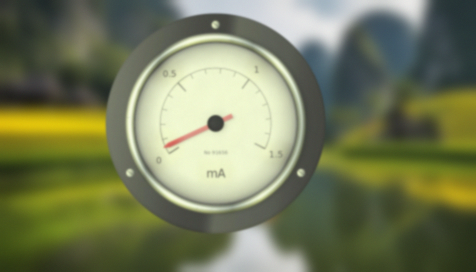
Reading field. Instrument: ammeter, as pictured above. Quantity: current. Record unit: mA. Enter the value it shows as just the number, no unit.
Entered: 0.05
